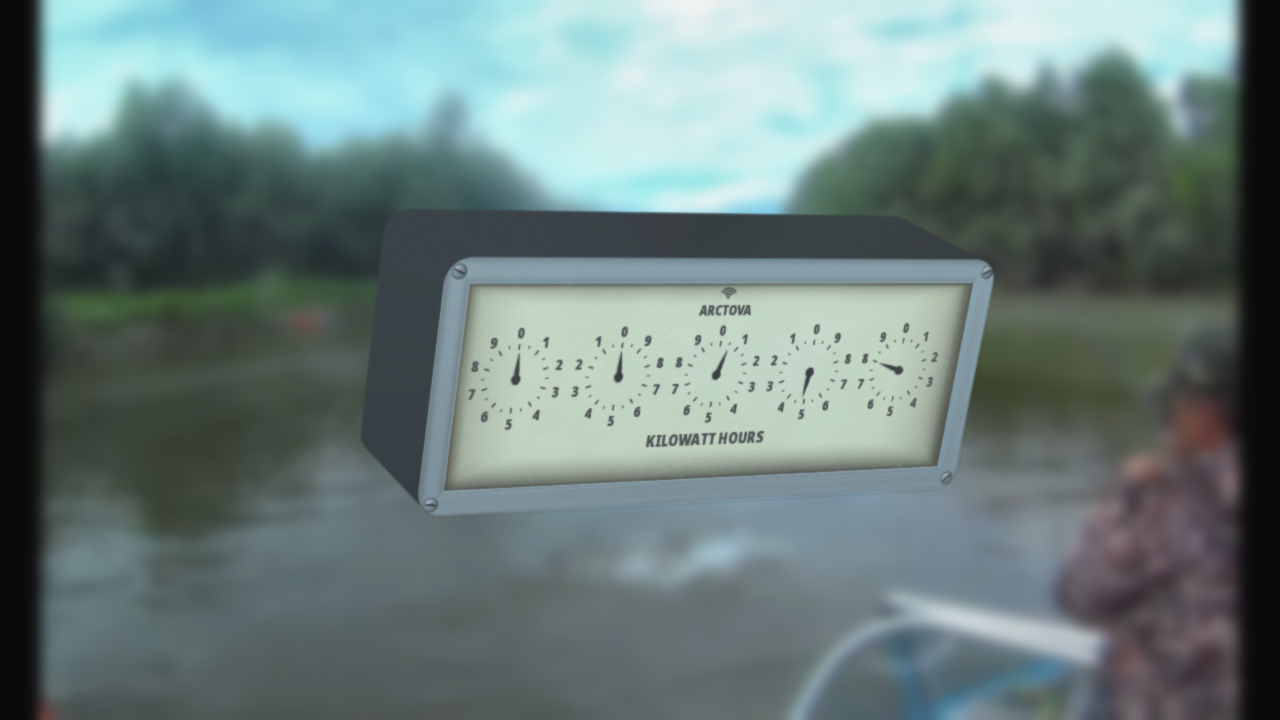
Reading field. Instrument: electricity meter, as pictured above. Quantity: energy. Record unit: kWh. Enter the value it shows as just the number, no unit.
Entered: 48
